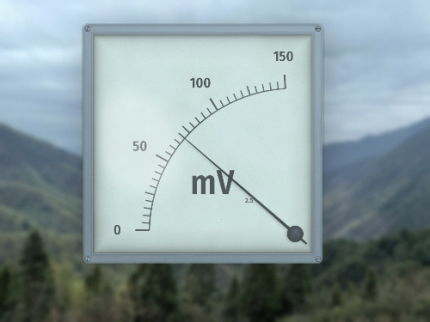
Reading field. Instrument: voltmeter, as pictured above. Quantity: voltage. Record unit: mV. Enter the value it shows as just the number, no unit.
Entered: 70
